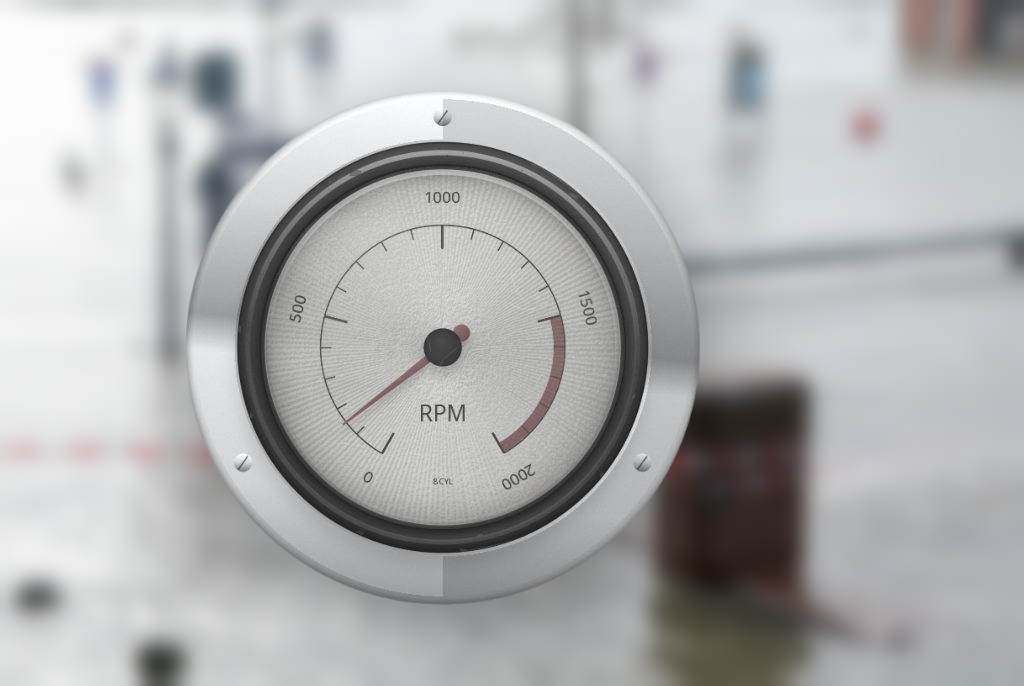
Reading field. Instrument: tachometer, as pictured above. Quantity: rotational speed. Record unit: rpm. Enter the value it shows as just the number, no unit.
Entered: 150
